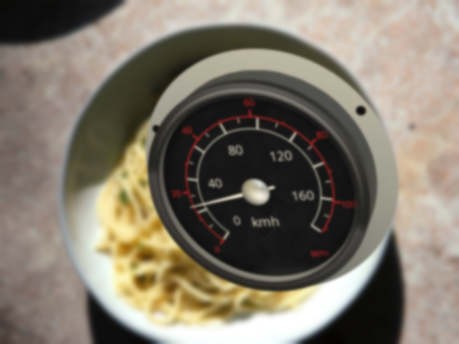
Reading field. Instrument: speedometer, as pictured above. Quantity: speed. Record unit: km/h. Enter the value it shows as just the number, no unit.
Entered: 25
